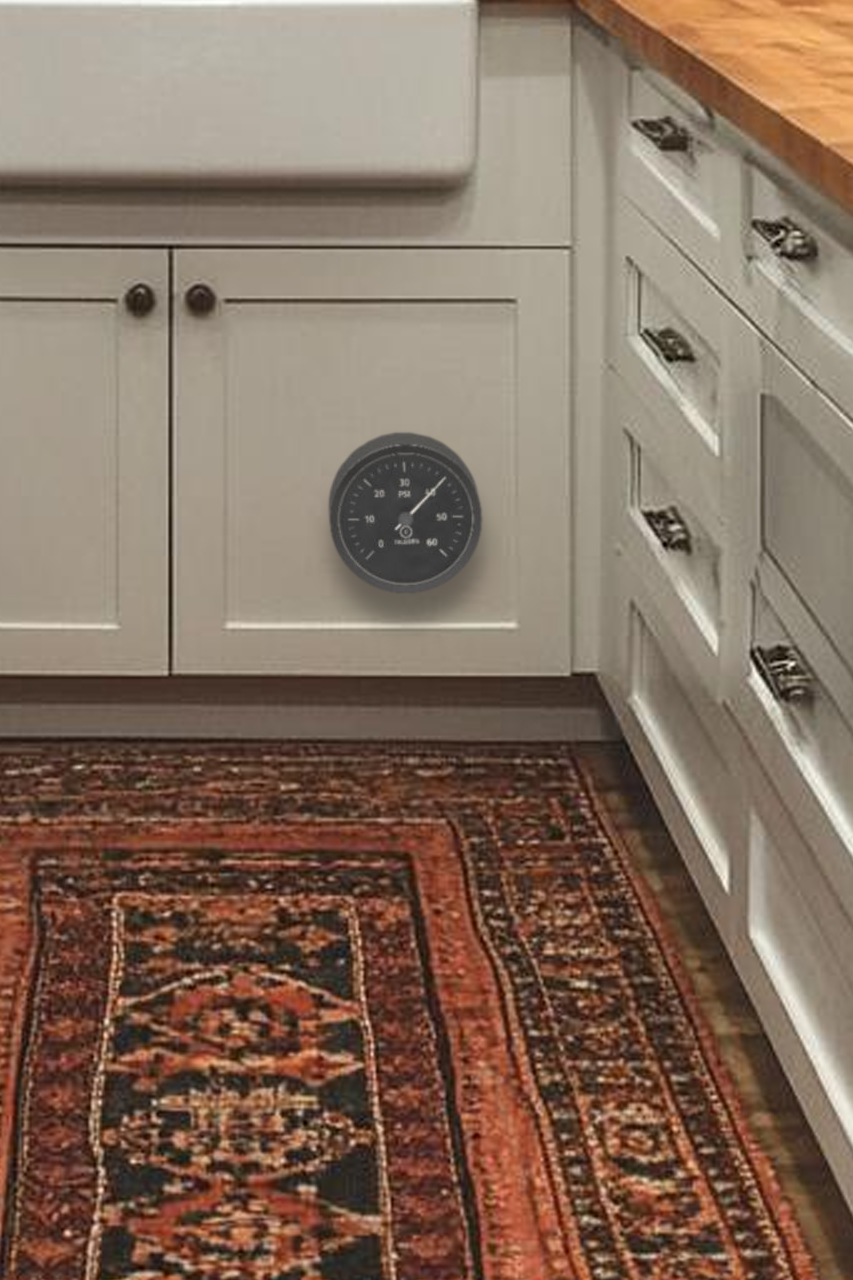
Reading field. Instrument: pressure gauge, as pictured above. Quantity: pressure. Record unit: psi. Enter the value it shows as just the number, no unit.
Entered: 40
